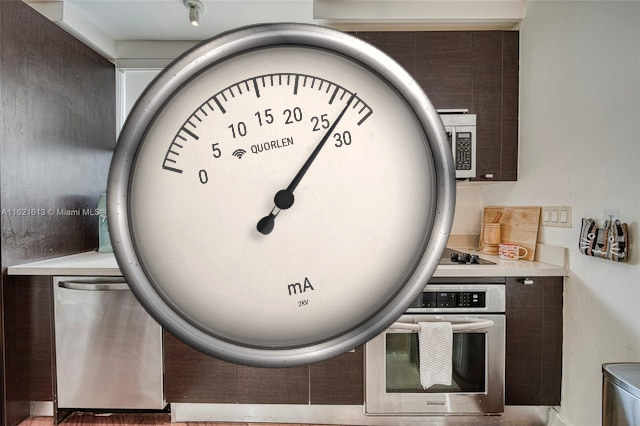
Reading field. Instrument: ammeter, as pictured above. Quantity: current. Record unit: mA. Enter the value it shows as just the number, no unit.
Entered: 27
